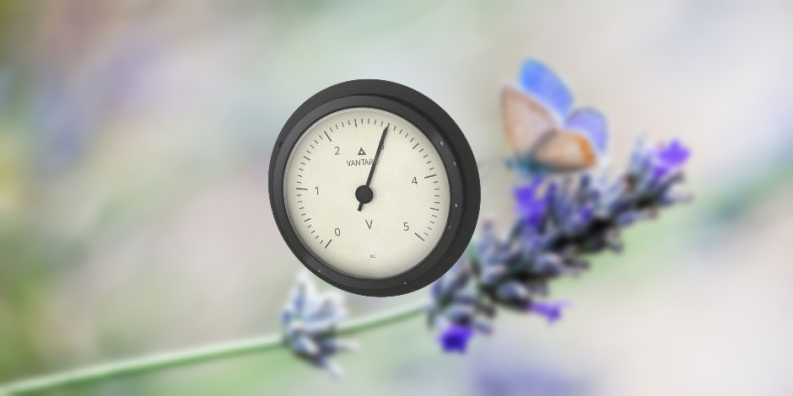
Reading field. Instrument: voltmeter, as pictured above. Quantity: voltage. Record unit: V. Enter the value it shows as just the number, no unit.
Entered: 3
